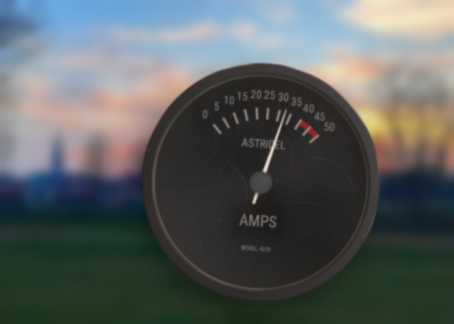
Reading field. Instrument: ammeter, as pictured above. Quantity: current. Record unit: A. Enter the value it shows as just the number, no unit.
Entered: 32.5
